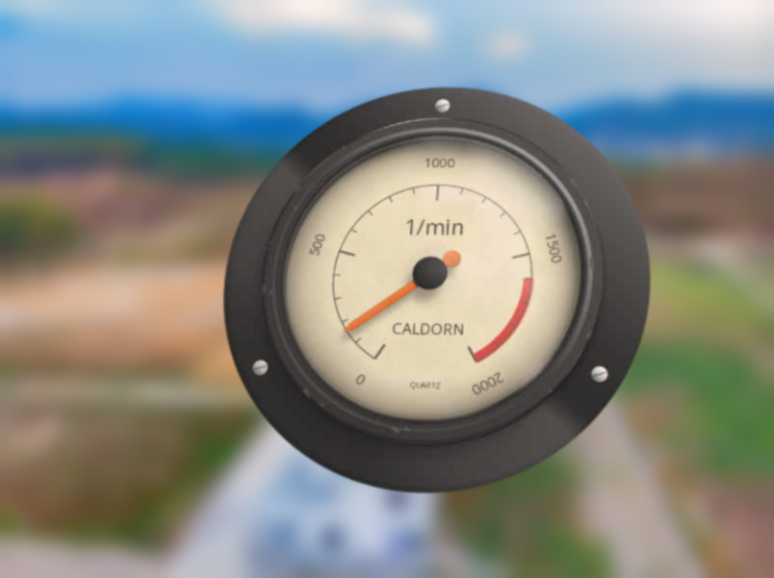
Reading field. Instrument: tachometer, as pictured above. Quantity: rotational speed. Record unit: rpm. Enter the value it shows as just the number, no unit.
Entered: 150
